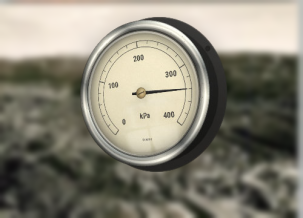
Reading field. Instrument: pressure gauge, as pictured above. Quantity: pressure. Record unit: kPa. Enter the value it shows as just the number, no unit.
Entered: 340
